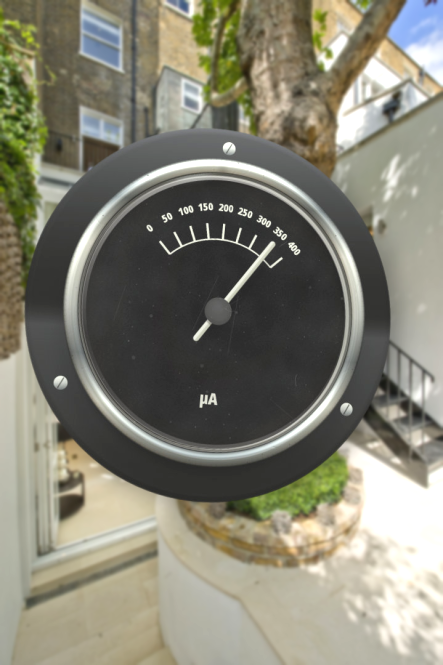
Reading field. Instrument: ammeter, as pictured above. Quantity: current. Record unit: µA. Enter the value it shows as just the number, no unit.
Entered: 350
